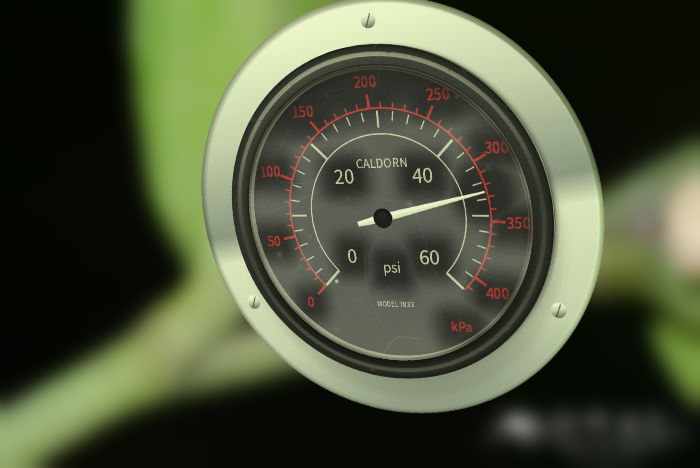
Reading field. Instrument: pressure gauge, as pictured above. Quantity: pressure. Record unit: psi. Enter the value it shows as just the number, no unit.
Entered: 47
